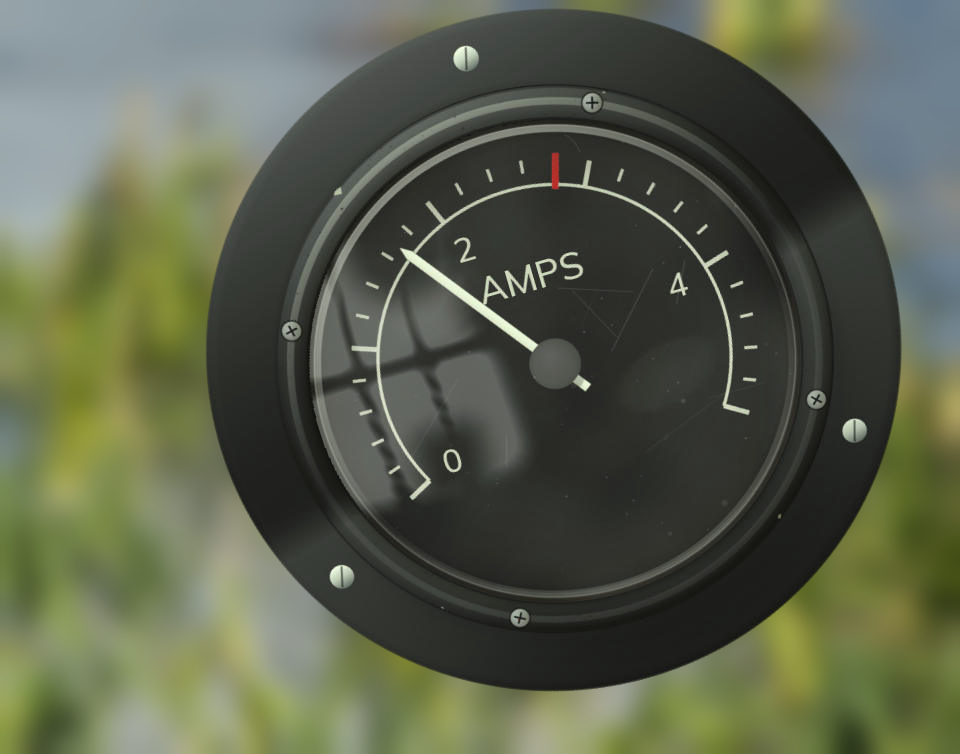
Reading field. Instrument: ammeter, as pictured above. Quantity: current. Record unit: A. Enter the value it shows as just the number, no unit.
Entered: 1.7
